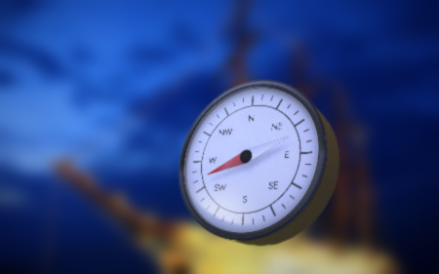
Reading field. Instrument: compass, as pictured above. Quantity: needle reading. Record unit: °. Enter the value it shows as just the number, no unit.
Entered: 250
